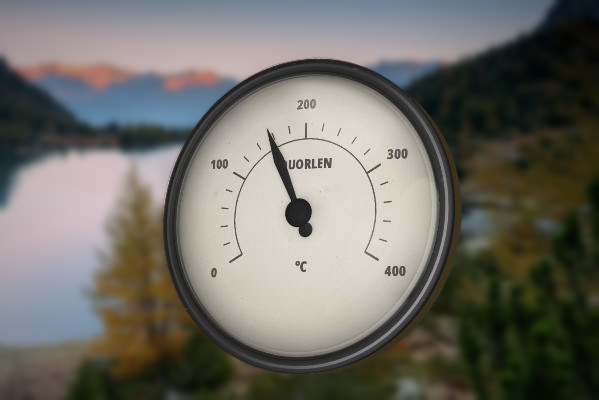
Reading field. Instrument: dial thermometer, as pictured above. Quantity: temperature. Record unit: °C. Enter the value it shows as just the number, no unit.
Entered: 160
